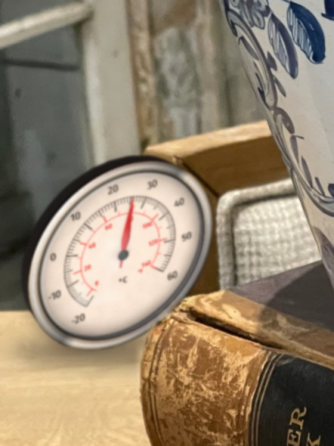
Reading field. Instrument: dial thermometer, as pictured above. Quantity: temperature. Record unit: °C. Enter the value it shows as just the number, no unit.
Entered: 25
